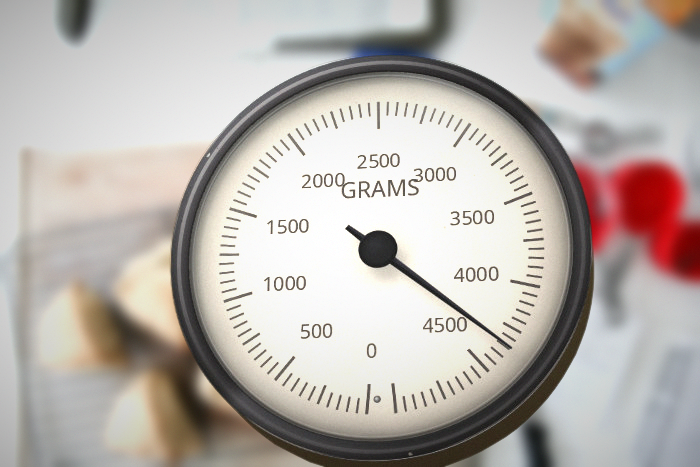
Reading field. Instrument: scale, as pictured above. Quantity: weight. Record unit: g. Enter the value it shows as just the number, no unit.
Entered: 4350
